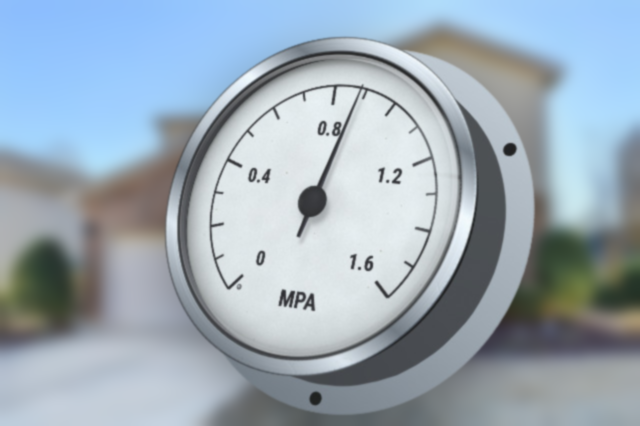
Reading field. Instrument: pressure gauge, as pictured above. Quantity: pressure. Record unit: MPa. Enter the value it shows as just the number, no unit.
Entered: 0.9
